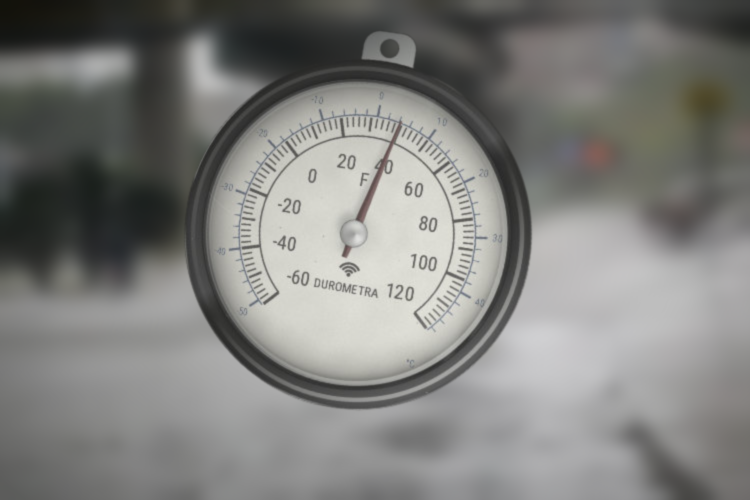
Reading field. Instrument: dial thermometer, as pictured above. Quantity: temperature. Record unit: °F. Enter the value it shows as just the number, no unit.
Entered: 40
